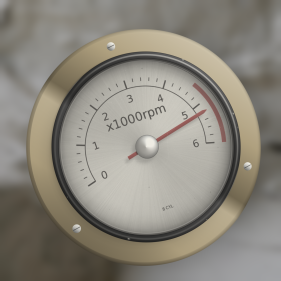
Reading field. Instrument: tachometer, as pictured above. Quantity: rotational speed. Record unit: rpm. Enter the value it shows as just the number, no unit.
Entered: 5200
